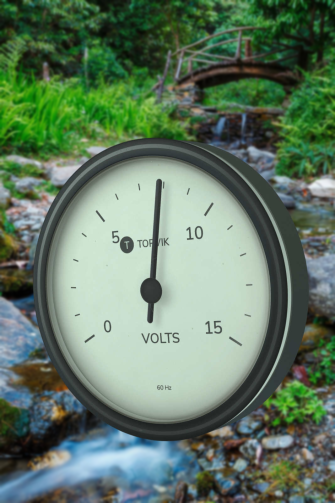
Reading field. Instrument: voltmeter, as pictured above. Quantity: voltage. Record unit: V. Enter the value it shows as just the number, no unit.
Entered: 8
